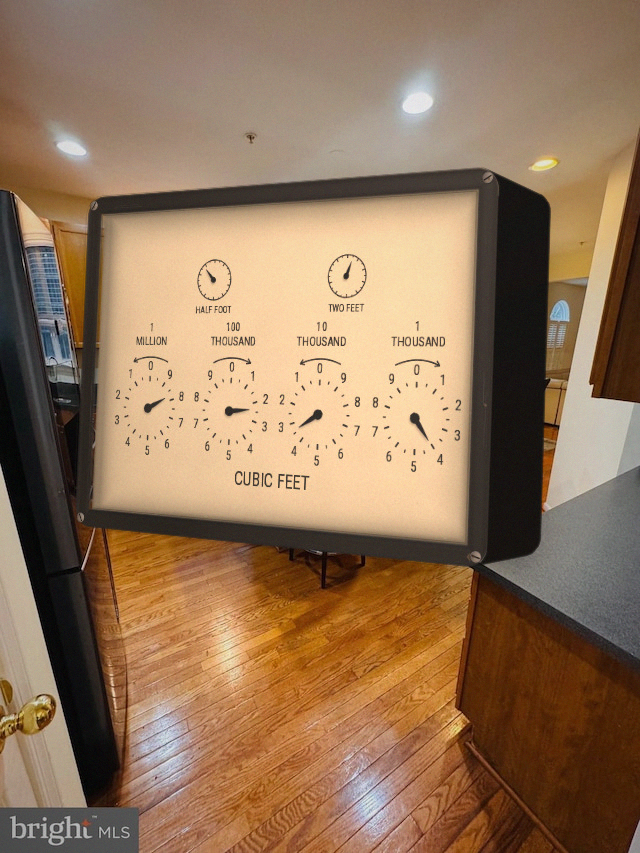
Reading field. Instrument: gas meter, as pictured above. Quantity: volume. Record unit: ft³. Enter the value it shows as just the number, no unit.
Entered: 823400
